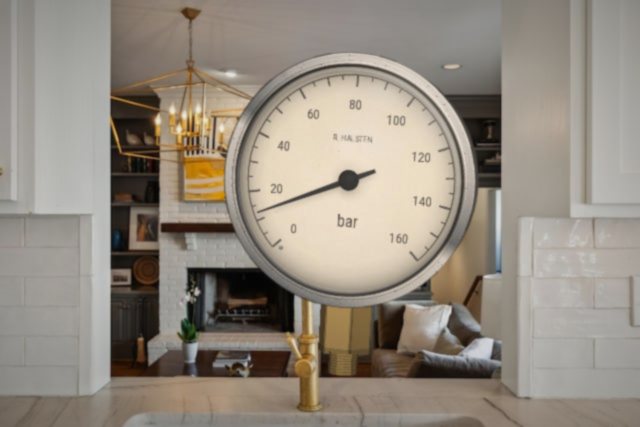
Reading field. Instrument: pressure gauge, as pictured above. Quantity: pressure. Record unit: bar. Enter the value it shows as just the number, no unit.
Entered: 12.5
